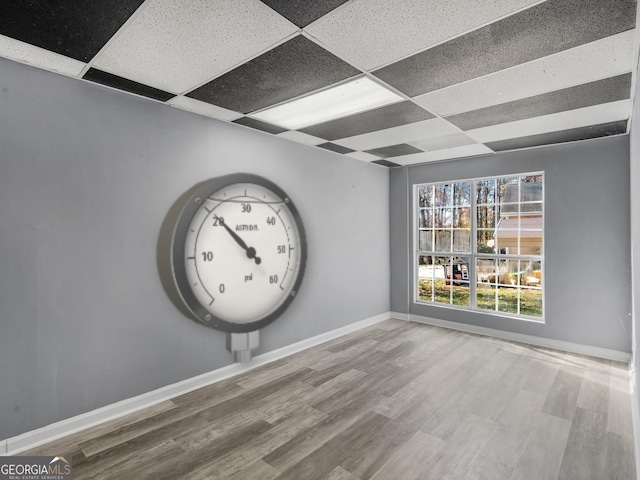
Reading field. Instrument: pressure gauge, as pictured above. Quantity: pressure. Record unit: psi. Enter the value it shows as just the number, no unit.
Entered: 20
